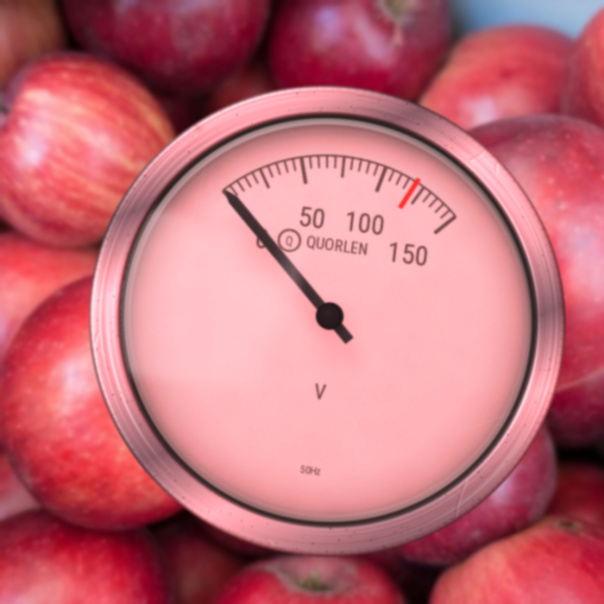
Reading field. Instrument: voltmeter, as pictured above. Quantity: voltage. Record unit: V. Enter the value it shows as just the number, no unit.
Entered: 0
